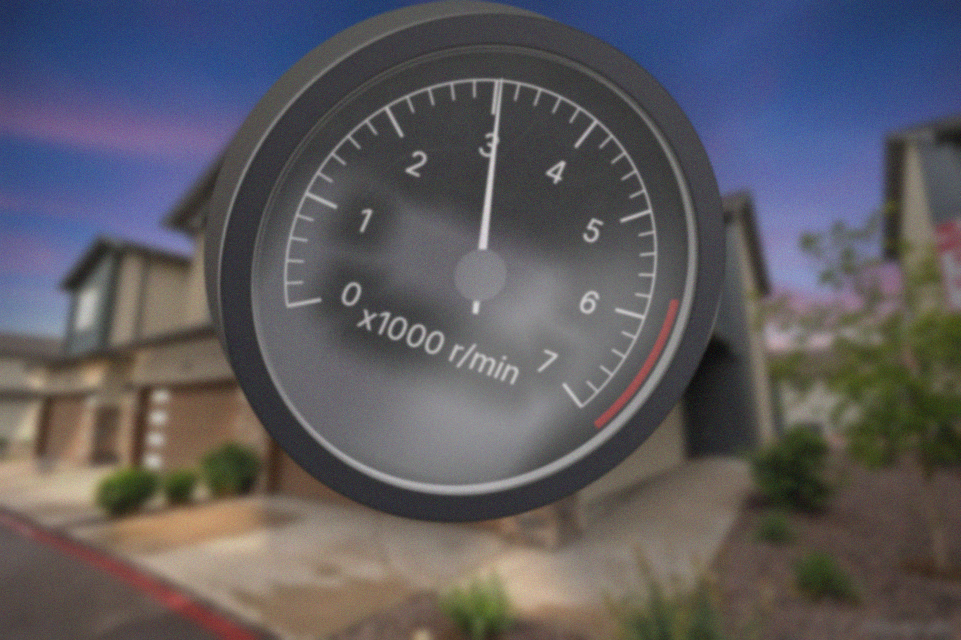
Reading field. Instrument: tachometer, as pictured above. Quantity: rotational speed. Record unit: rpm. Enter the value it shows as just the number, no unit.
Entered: 3000
